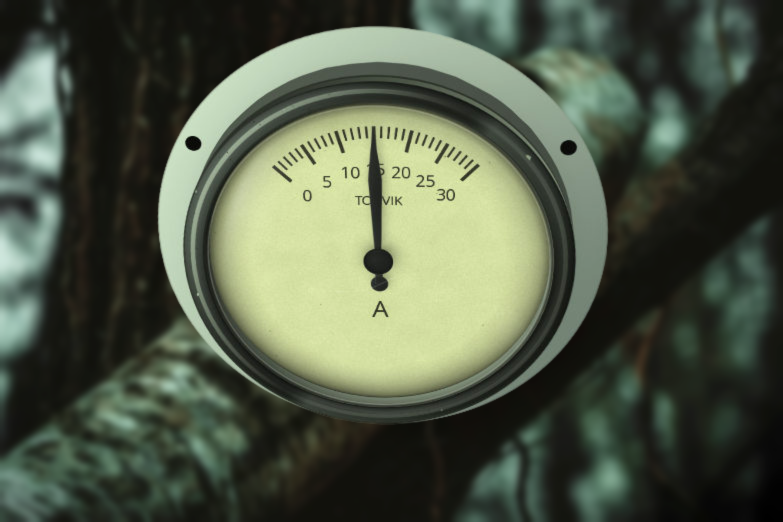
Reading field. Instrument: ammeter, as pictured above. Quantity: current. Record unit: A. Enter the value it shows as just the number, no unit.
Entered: 15
